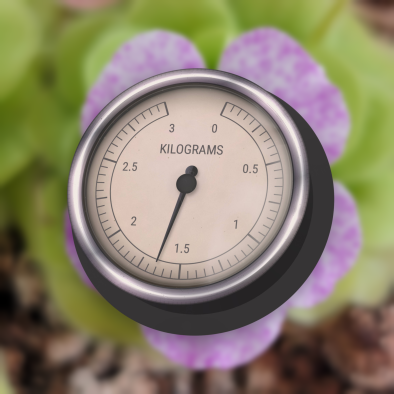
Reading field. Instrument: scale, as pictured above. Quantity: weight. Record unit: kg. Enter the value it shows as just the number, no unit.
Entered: 1.65
